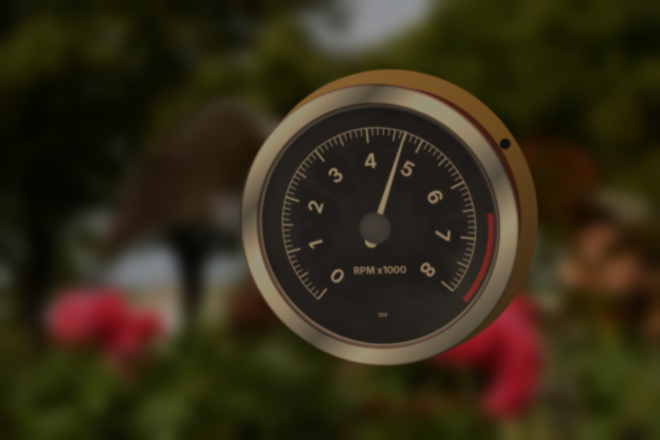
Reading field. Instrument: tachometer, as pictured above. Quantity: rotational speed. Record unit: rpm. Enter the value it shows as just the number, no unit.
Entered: 4700
